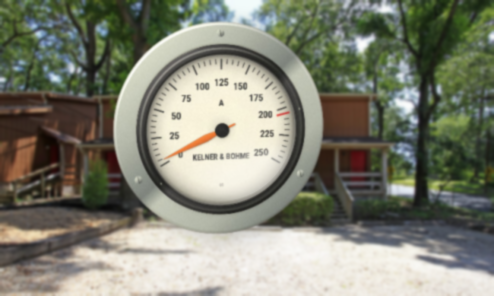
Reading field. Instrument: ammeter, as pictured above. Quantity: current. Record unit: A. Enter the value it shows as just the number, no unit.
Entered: 5
